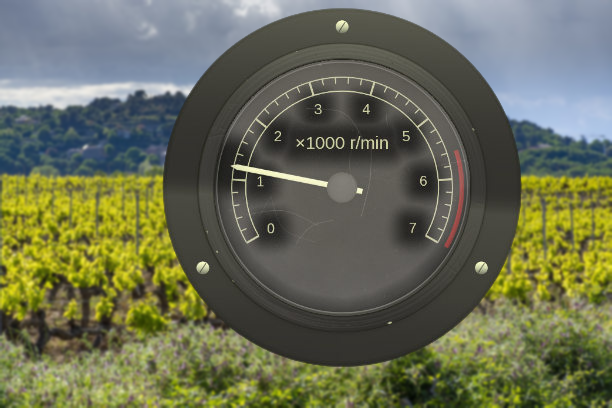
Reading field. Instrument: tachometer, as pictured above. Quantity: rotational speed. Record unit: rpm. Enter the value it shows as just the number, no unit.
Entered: 1200
